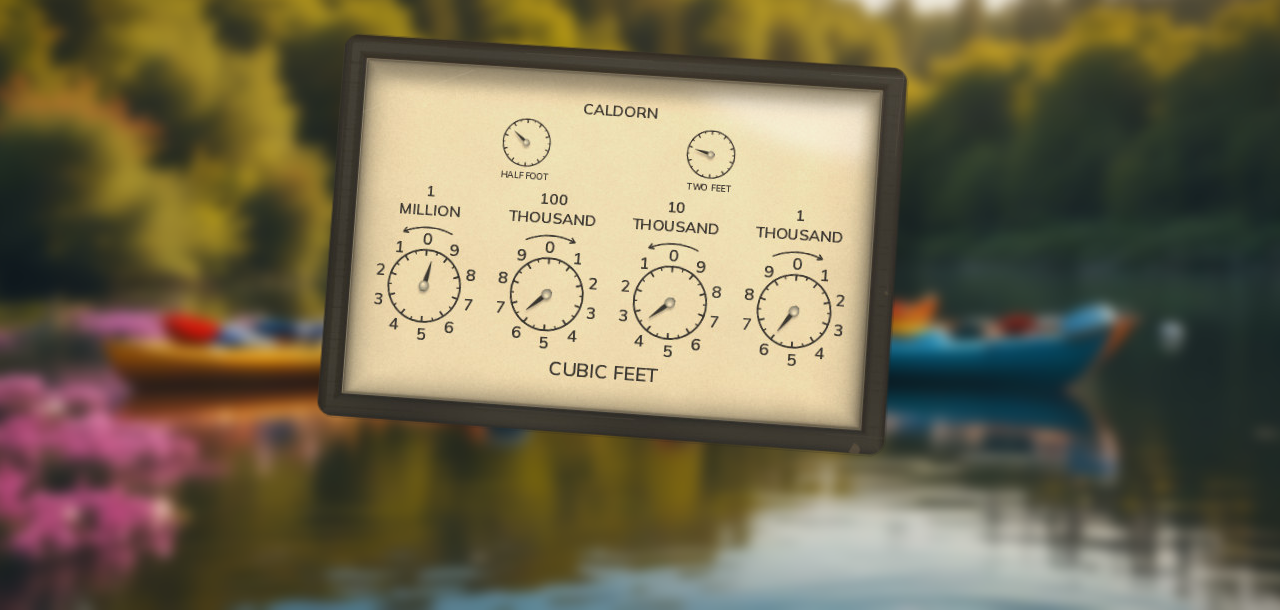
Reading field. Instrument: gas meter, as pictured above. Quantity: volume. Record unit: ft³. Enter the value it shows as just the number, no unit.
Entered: 963600
